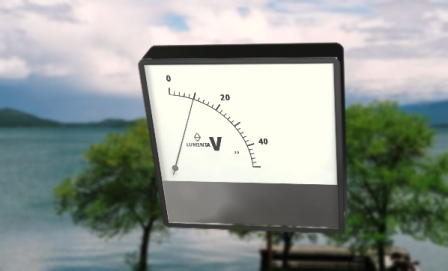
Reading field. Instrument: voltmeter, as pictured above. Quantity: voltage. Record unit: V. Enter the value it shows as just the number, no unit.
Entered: 10
